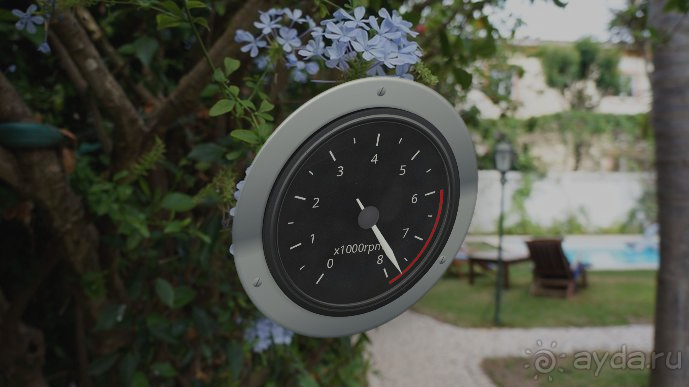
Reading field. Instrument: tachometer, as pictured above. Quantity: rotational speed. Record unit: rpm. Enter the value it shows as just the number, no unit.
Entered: 7750
